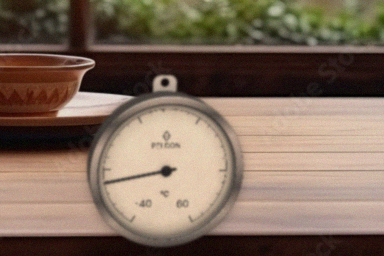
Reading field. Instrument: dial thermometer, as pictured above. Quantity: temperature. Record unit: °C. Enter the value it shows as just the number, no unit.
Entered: -24
